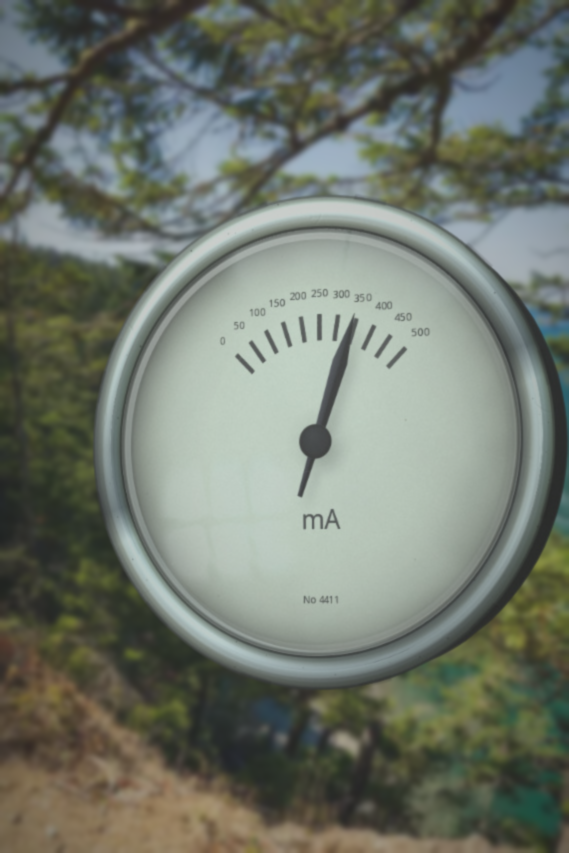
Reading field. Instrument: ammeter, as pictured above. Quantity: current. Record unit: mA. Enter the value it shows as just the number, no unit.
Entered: 350
